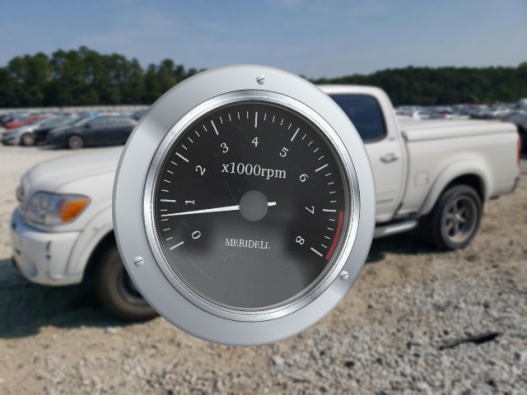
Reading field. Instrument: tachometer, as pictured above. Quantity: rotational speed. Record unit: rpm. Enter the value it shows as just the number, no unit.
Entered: 700
